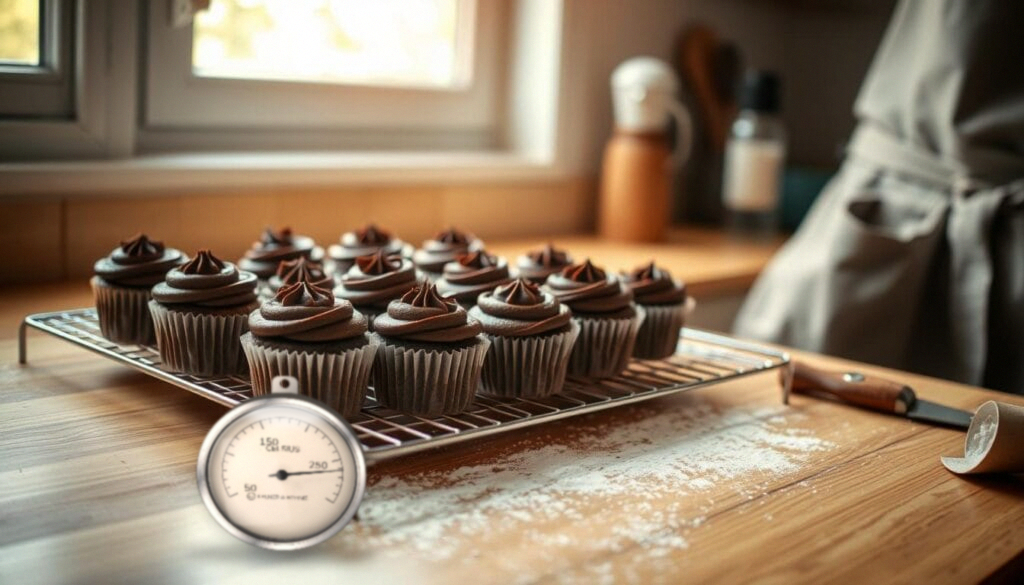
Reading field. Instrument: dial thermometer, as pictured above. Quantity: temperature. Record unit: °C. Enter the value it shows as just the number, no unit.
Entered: 260
